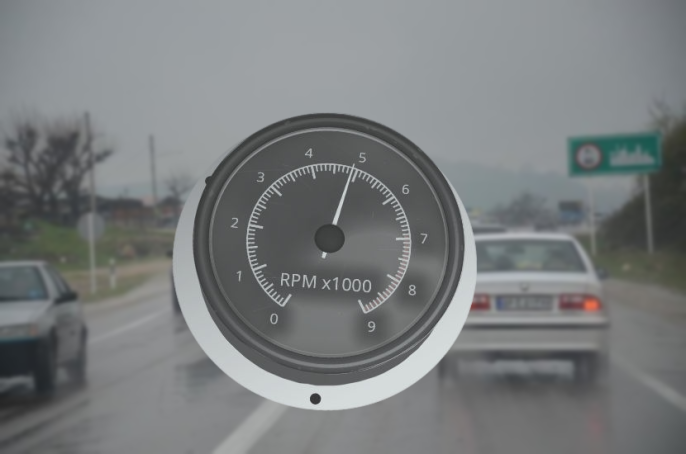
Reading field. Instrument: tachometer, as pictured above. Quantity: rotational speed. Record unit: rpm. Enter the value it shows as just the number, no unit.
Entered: 4900
